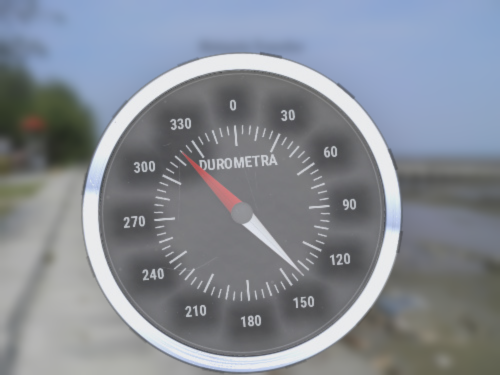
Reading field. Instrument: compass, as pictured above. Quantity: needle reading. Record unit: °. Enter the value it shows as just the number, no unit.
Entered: 320
